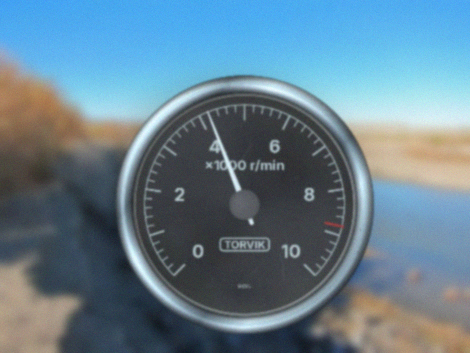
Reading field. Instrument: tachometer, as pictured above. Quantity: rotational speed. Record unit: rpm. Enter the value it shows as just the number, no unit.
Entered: 4200
